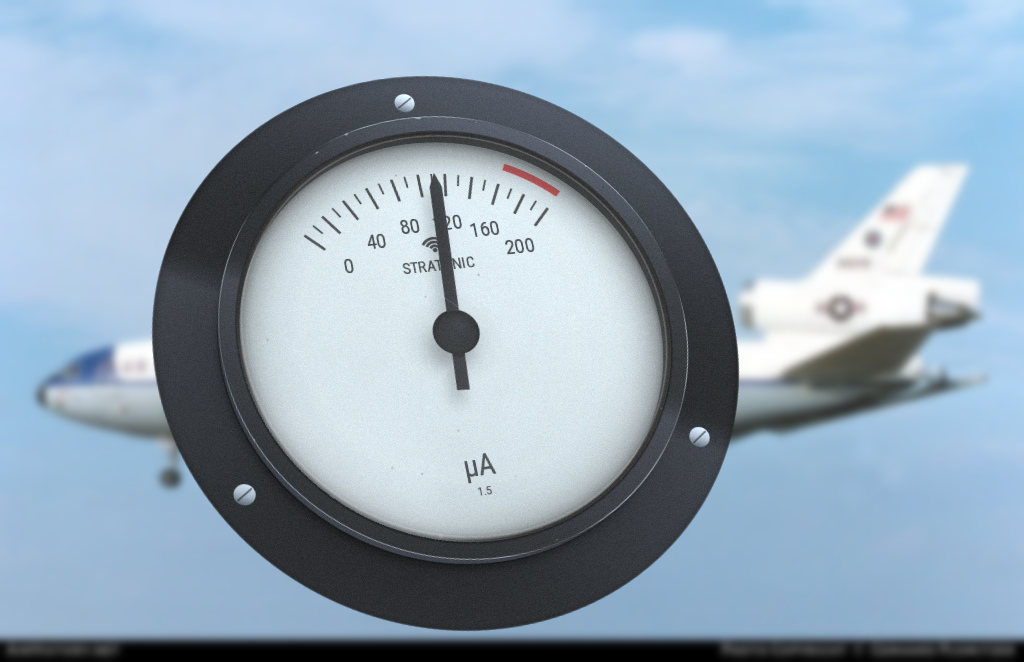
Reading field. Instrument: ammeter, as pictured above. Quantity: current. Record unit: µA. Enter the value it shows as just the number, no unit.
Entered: 110
